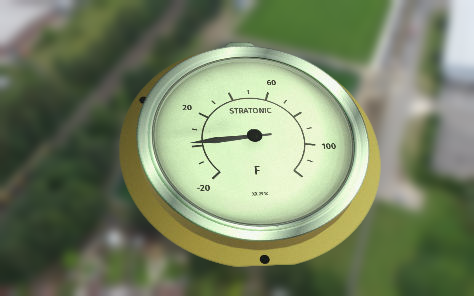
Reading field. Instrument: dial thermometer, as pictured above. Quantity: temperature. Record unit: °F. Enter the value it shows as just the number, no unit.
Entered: 0
